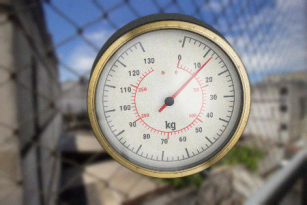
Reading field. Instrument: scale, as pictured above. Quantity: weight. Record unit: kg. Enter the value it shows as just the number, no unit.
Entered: 12
